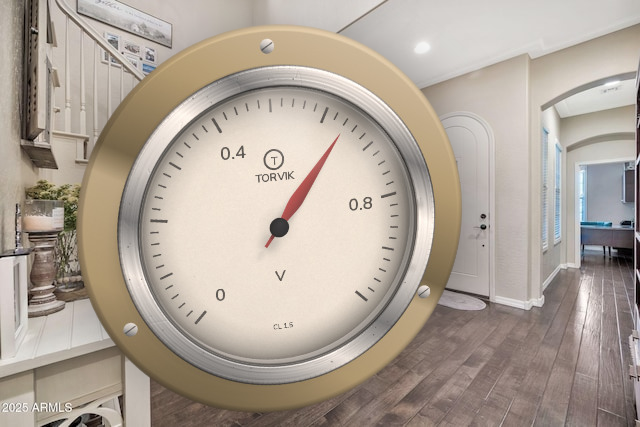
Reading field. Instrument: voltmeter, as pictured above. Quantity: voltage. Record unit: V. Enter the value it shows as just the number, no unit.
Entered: 0.64
